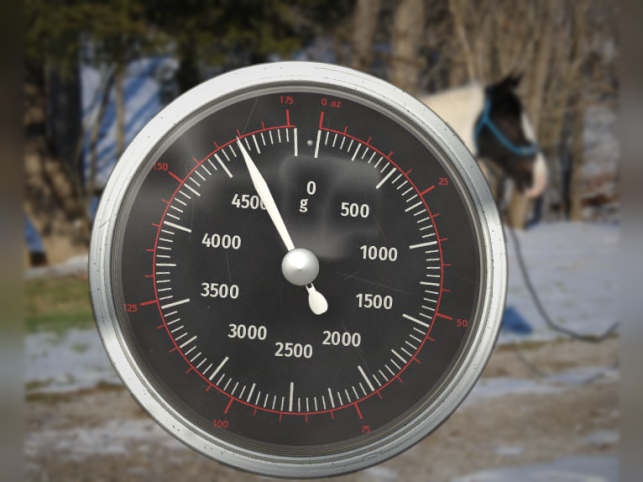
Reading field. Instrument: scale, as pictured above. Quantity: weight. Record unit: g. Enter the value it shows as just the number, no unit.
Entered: 4650
